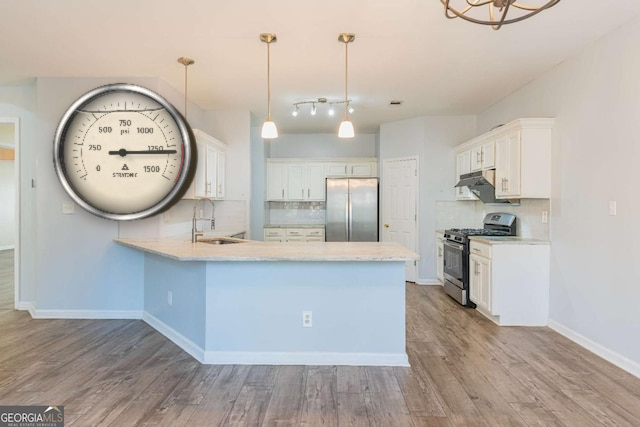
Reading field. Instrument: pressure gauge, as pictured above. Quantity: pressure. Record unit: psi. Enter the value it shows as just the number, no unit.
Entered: 1300
